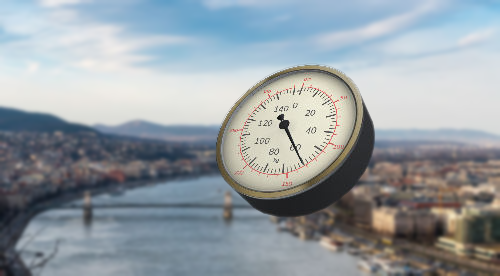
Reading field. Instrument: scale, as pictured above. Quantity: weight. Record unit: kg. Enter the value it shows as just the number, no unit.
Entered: 60
